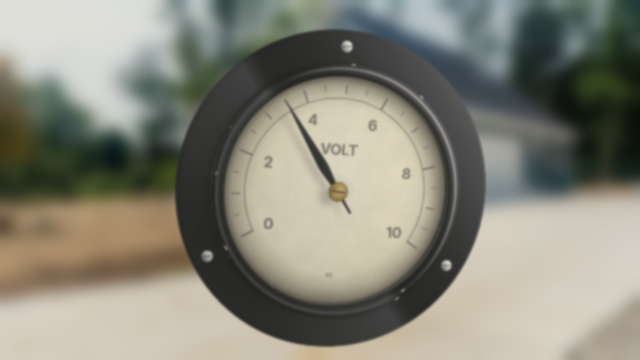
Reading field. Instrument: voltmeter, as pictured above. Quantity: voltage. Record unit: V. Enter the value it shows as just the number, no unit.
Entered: 3.5
